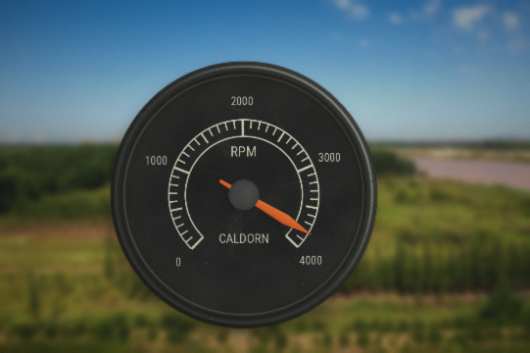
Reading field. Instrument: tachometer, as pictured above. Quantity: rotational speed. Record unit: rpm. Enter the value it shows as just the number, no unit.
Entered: 3800
